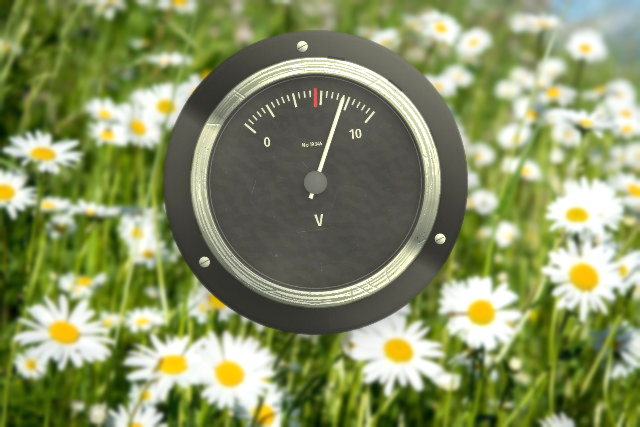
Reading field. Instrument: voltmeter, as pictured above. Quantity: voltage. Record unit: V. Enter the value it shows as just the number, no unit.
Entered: 7.6
